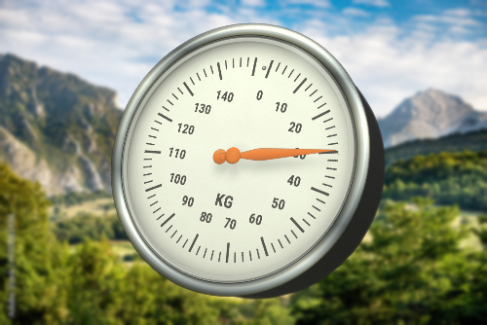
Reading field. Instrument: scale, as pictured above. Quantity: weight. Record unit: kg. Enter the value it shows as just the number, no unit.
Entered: 30
